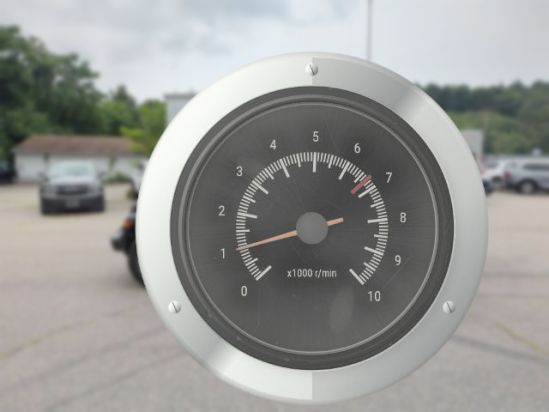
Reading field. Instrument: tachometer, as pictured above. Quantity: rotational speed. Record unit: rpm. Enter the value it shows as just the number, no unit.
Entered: 1000
